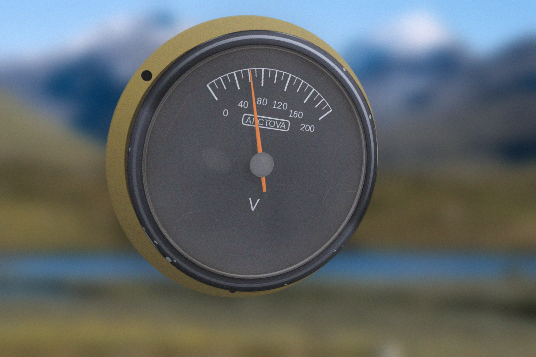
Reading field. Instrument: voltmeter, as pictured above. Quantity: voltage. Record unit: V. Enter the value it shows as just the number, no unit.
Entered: 60
